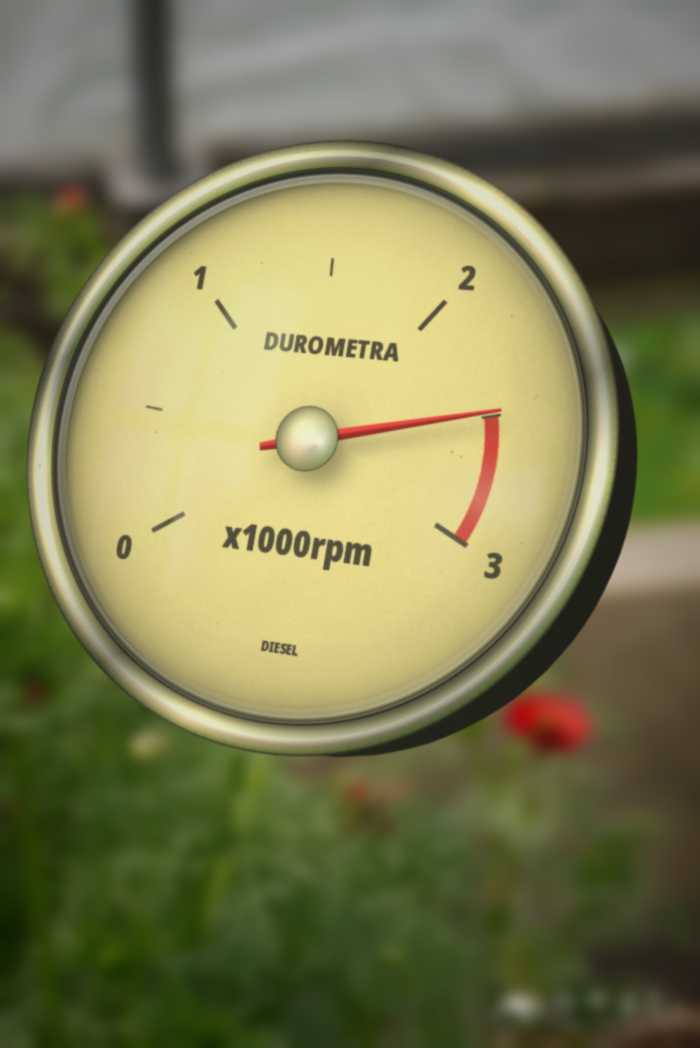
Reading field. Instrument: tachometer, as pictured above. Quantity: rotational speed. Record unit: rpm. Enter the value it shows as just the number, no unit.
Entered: 2500
